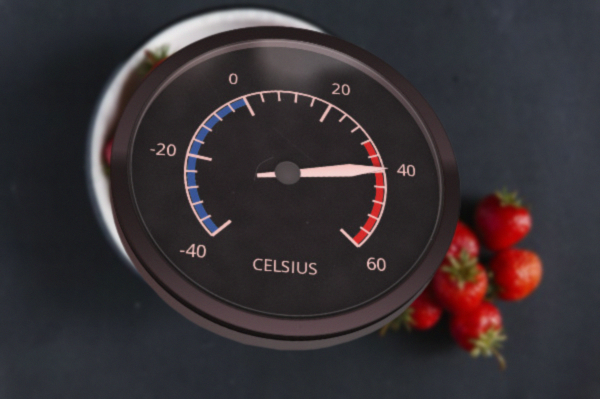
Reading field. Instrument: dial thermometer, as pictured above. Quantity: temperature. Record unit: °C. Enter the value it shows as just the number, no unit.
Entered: 40
